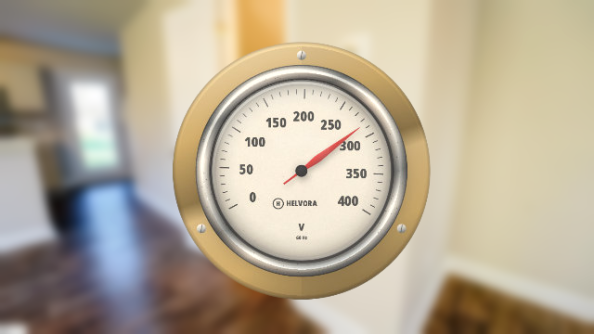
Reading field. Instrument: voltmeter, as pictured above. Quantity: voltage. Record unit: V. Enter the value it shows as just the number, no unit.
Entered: 285
